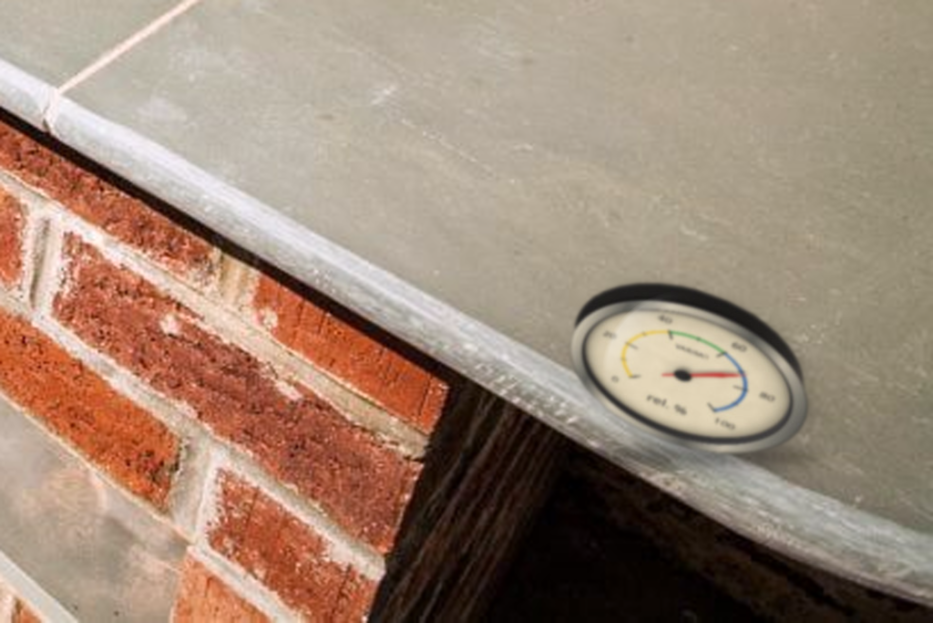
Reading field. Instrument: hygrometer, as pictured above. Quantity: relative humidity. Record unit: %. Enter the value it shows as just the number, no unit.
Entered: 70
